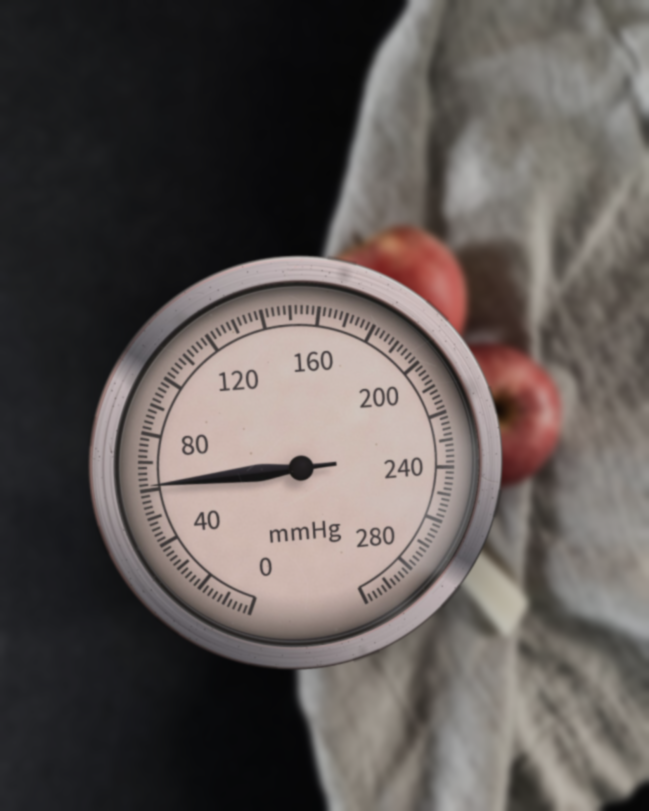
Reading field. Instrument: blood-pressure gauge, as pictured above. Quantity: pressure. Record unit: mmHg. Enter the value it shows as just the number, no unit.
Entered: 62
